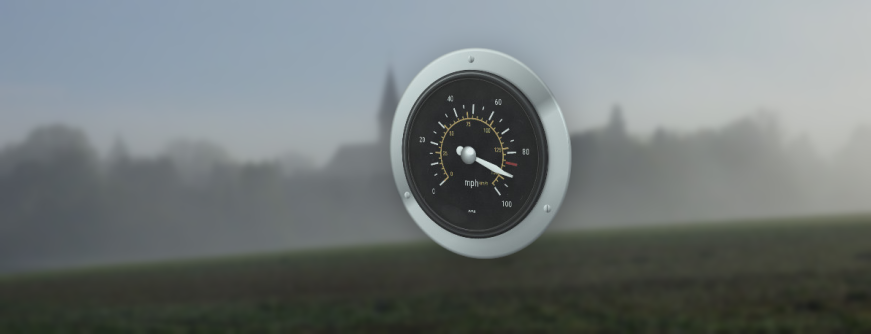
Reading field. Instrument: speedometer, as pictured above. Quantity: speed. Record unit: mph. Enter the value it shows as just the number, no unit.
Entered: 90
